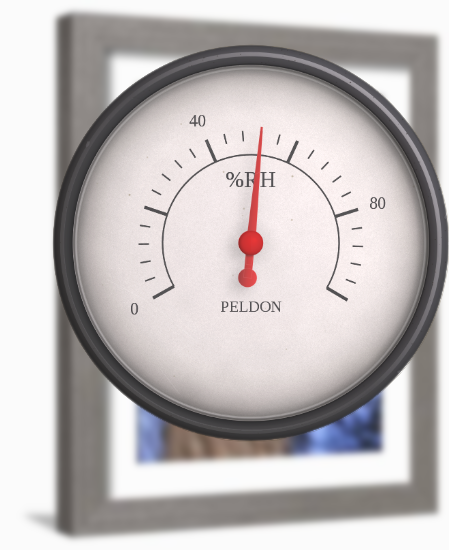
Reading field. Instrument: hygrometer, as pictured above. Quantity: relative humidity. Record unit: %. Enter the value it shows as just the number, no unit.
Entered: 52
